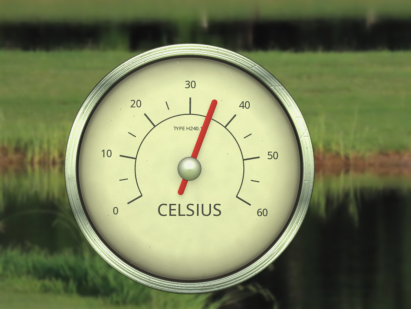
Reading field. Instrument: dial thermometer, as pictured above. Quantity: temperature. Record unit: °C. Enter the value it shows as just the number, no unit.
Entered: 35
